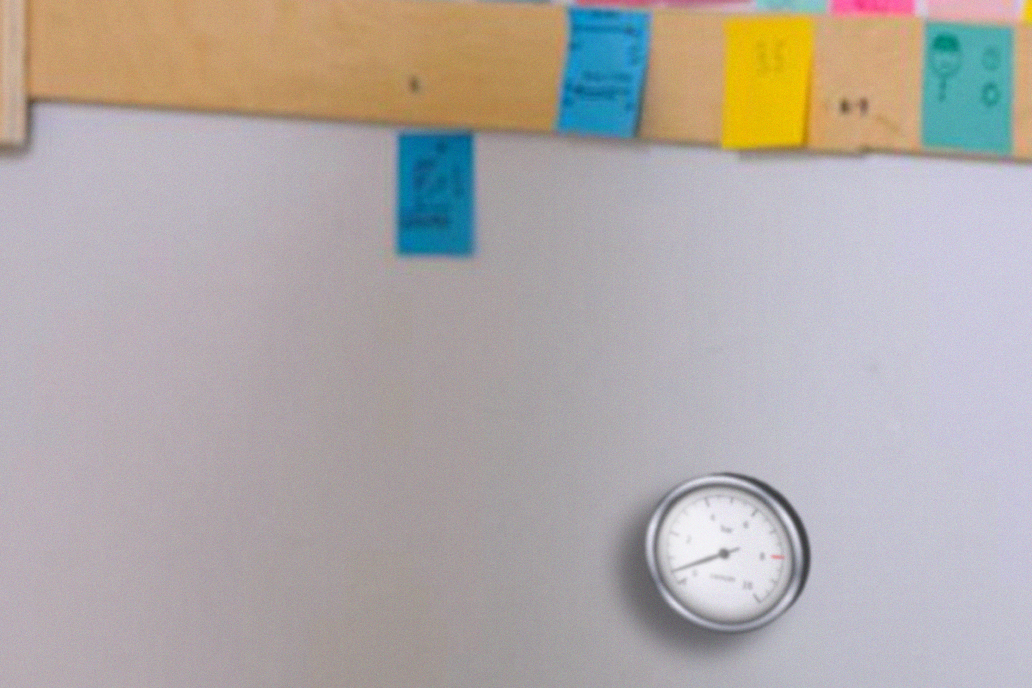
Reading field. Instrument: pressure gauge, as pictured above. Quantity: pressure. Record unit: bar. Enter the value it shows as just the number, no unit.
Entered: 0.5
